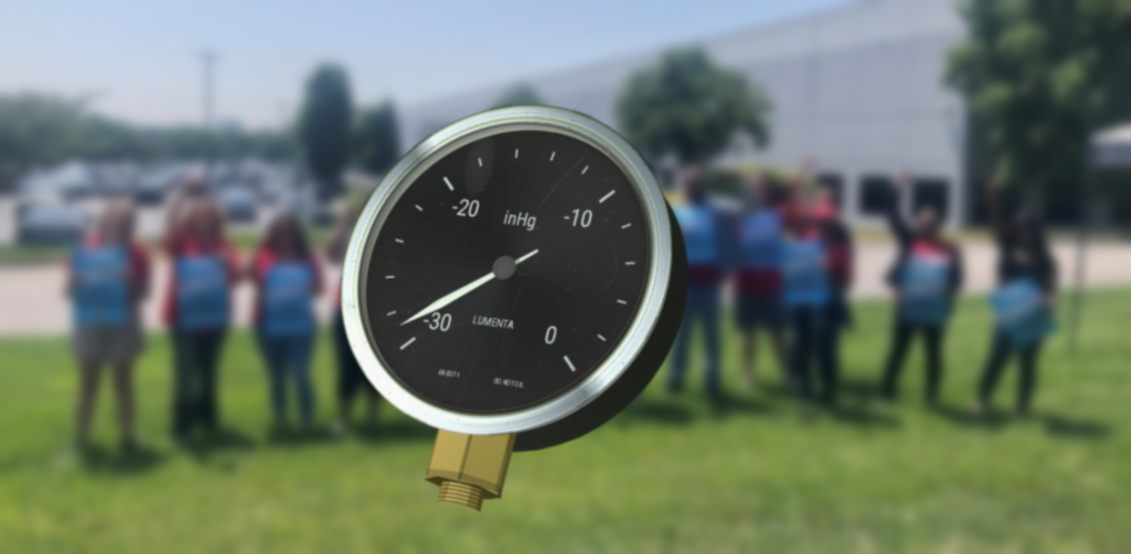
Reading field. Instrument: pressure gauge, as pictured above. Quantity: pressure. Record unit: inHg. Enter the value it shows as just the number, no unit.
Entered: -29
